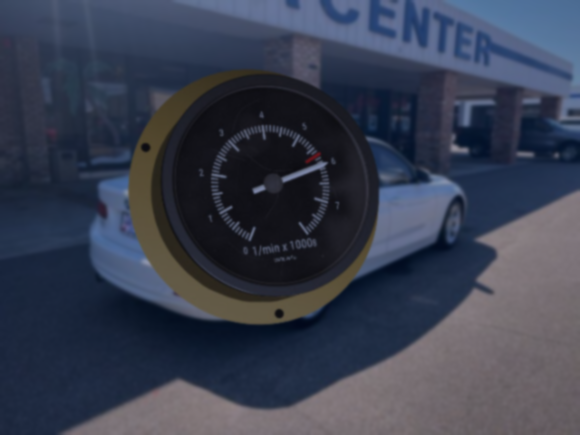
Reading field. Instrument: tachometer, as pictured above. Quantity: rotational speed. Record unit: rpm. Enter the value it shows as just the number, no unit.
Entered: 6000
